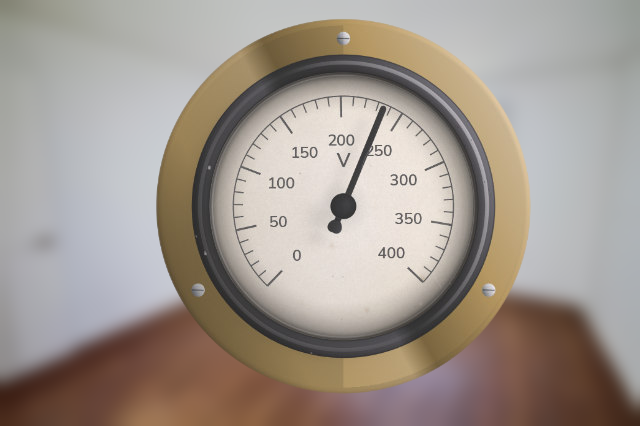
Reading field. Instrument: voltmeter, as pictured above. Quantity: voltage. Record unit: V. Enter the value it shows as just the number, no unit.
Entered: 235
